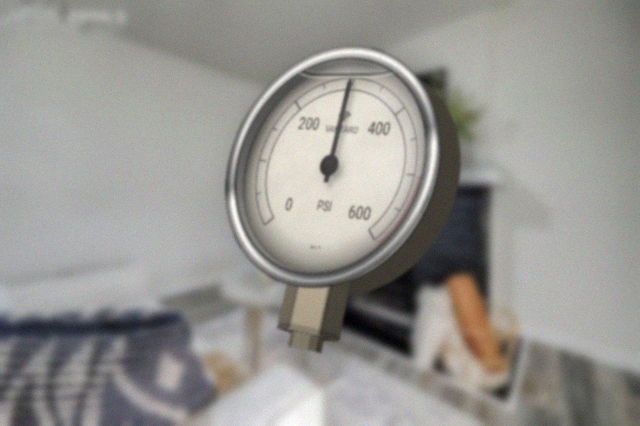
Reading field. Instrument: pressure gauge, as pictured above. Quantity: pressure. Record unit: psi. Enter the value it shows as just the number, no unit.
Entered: 300
